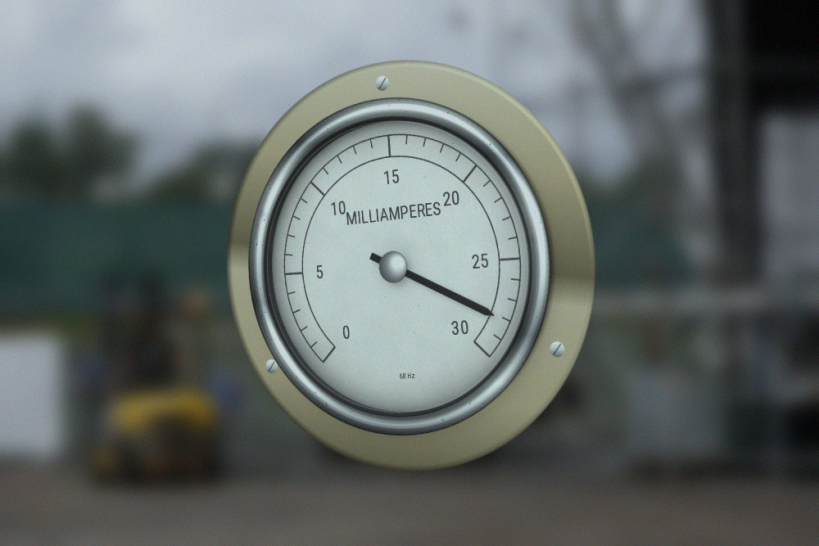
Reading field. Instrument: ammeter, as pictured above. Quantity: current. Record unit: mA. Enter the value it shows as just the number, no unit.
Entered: 28
